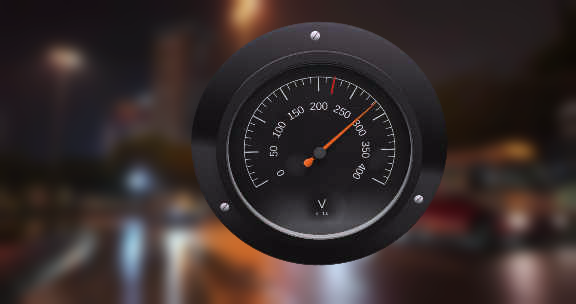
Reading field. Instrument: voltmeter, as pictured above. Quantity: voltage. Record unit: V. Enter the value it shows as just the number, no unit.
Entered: 280
